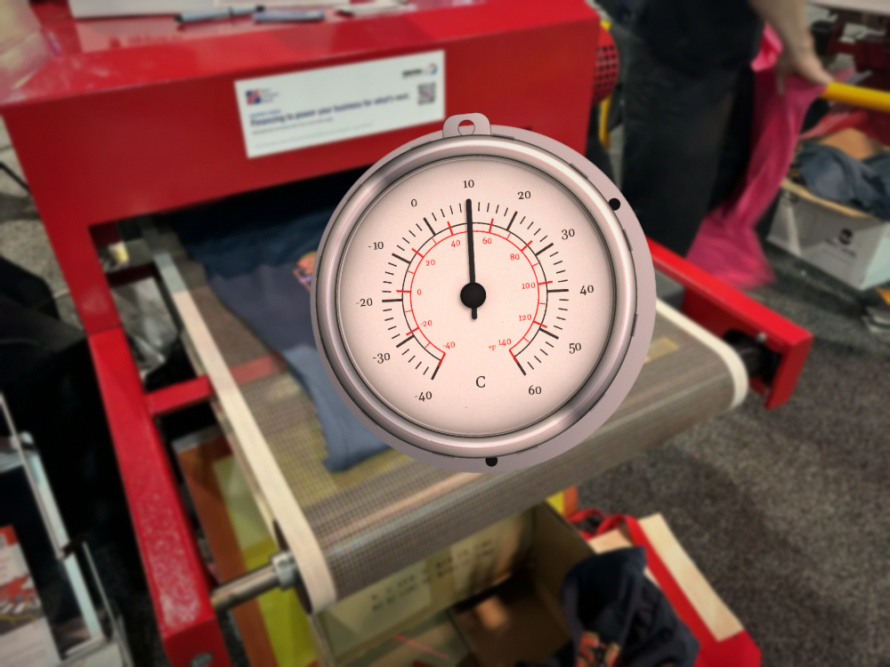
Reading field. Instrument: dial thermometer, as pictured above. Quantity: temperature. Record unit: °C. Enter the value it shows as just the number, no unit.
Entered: 10
